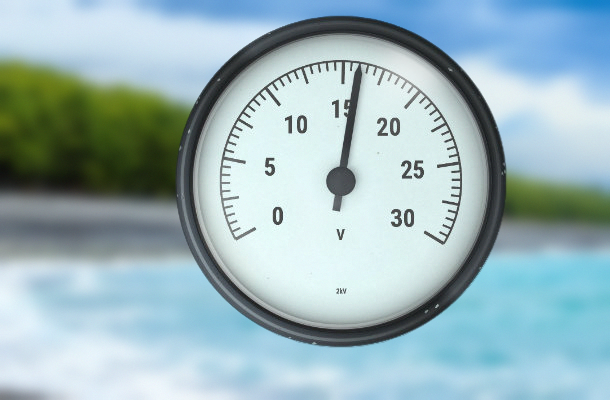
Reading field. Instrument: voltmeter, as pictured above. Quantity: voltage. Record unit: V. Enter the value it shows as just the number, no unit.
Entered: 16
